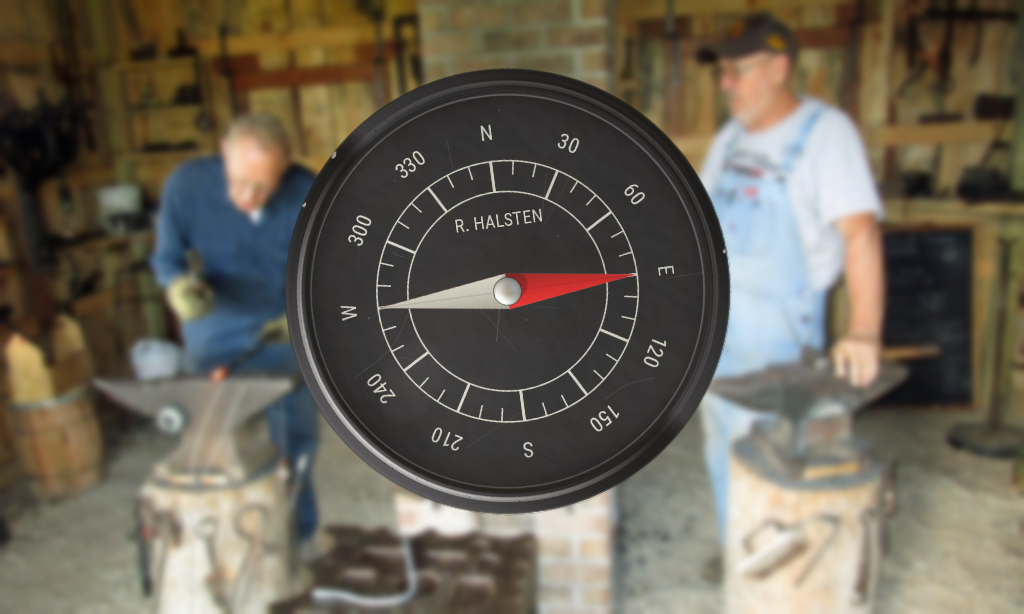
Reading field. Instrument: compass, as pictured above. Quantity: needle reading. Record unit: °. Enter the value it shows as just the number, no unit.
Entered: 90
